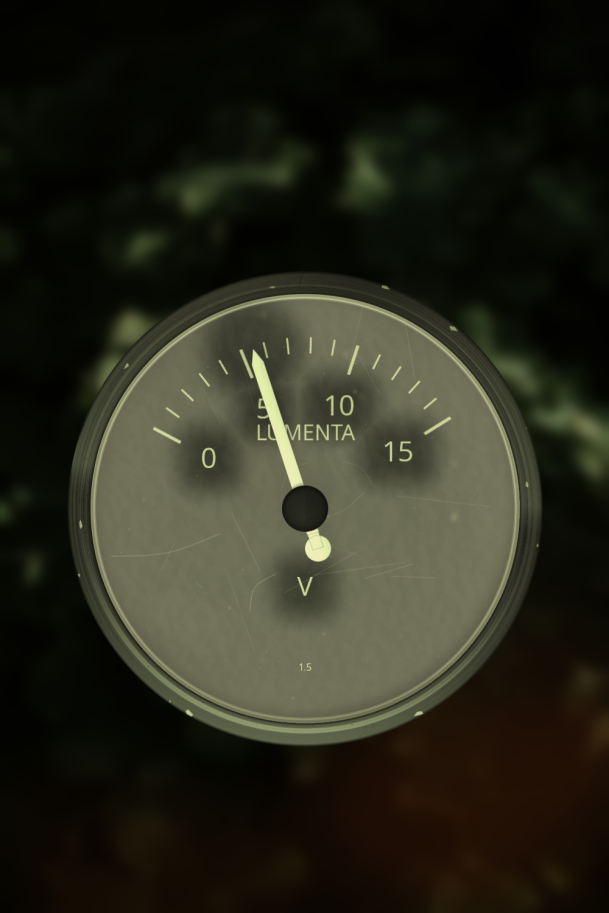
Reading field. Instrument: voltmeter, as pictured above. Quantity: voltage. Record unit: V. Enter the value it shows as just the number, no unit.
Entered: 5.5
